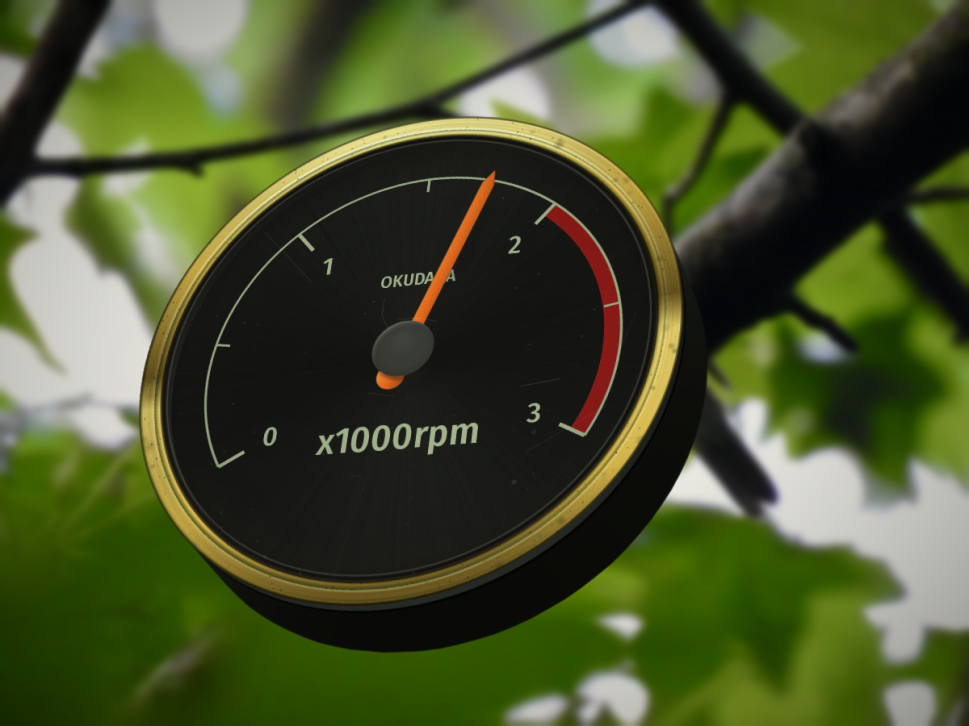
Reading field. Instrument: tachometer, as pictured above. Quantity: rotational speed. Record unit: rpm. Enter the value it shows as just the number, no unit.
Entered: 1750
